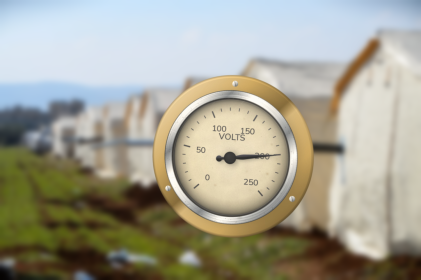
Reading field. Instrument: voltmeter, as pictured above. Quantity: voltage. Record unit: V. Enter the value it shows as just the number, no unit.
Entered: 200
